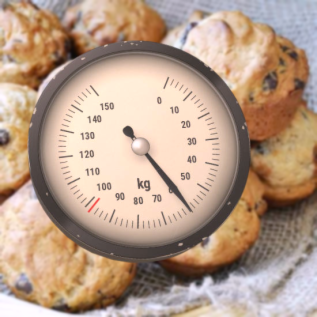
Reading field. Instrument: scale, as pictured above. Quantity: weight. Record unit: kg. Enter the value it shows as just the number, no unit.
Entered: 60
